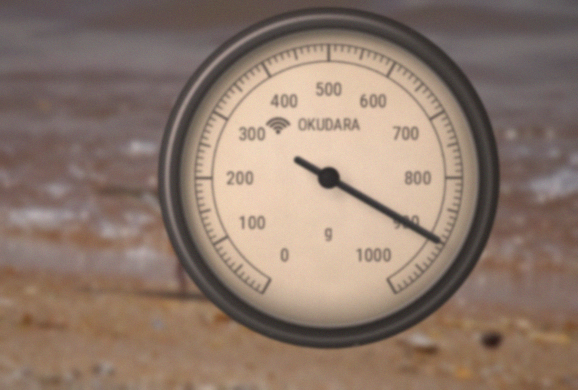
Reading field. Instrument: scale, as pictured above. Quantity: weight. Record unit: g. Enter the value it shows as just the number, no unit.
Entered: 900
